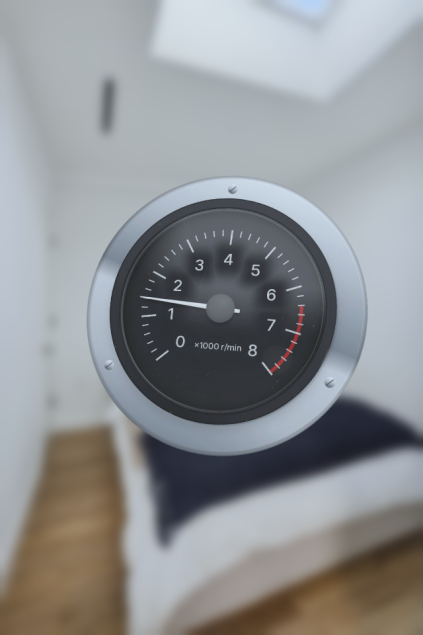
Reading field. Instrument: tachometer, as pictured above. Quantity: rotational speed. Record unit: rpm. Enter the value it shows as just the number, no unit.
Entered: 1400
